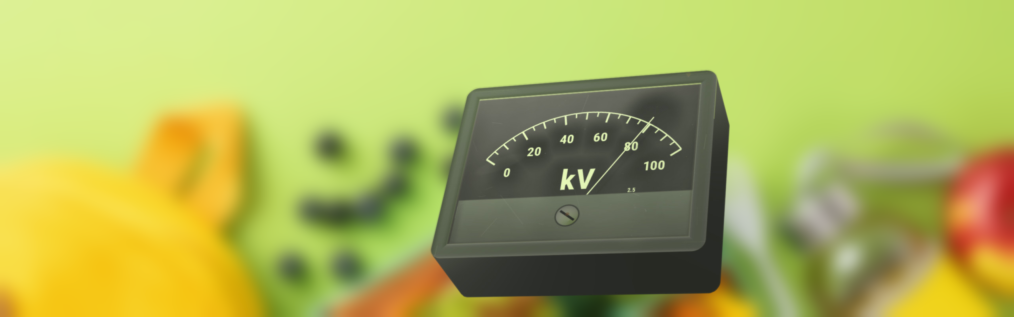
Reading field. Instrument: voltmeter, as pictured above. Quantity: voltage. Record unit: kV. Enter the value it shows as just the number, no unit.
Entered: 80
